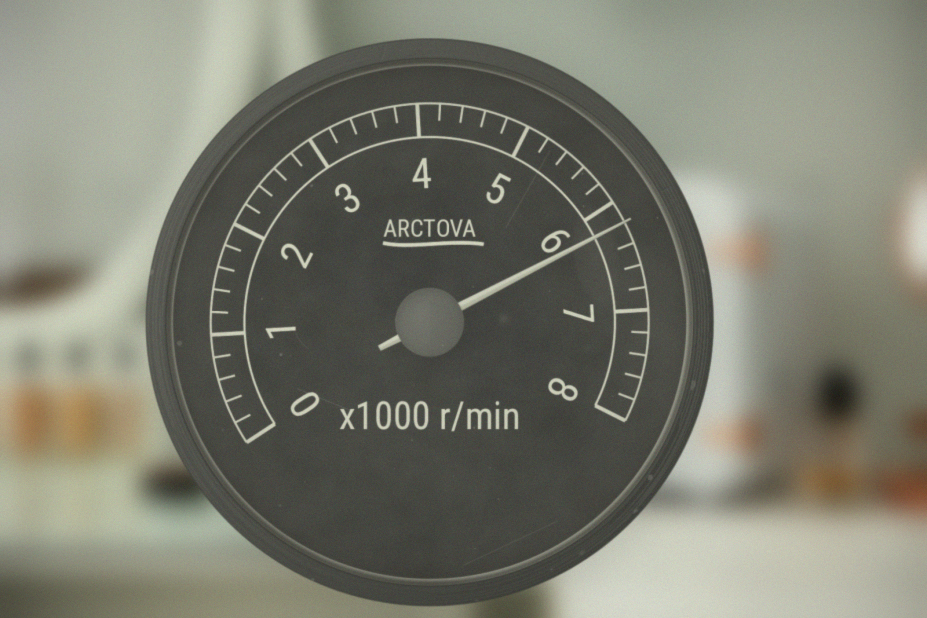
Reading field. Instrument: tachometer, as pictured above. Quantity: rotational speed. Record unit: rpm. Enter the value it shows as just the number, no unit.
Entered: 6200
